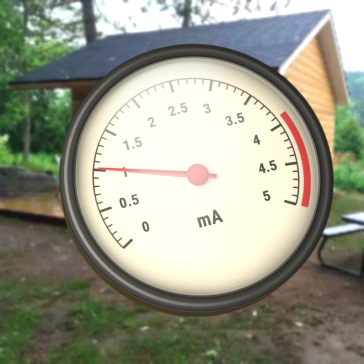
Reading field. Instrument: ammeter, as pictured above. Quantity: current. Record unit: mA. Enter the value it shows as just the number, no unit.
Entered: 1
